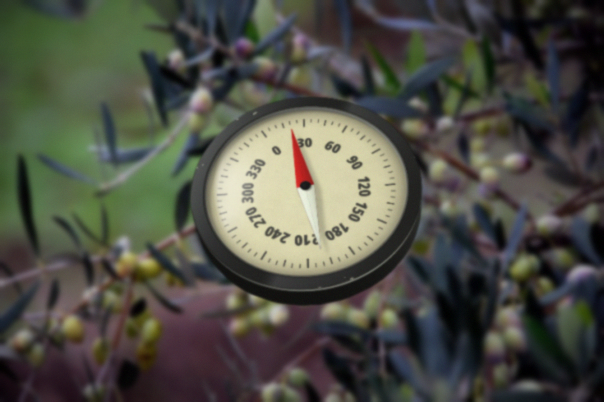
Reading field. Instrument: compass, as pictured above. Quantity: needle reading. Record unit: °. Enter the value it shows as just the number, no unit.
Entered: 20
